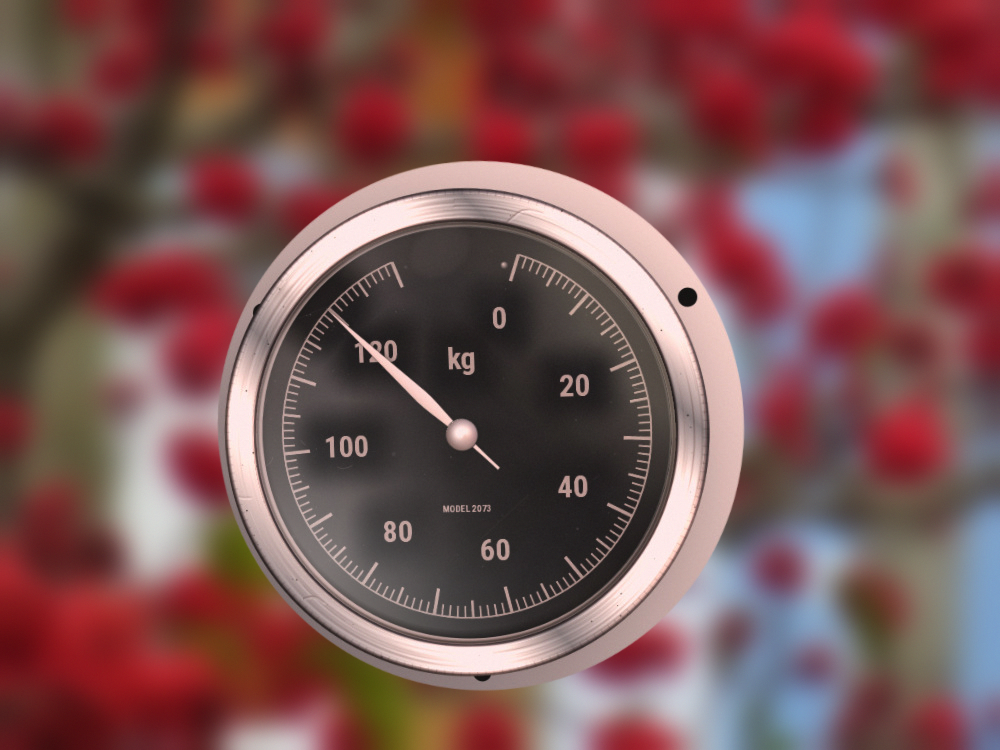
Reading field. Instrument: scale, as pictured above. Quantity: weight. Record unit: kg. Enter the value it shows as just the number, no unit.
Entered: 120
